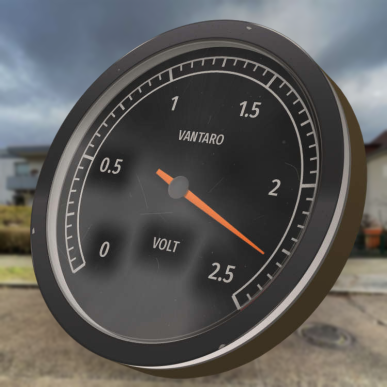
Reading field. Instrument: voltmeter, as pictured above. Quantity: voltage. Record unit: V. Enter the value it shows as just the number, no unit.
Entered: 2.3
